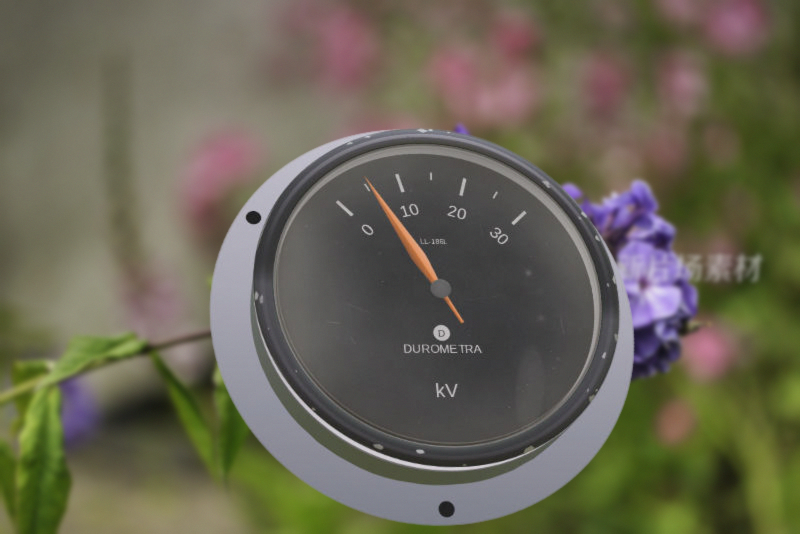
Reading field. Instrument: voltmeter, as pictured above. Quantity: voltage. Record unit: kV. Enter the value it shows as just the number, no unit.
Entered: 5
